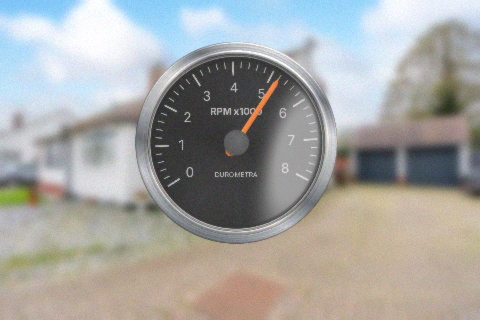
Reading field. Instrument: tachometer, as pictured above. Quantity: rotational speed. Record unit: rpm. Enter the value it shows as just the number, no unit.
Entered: 5200
